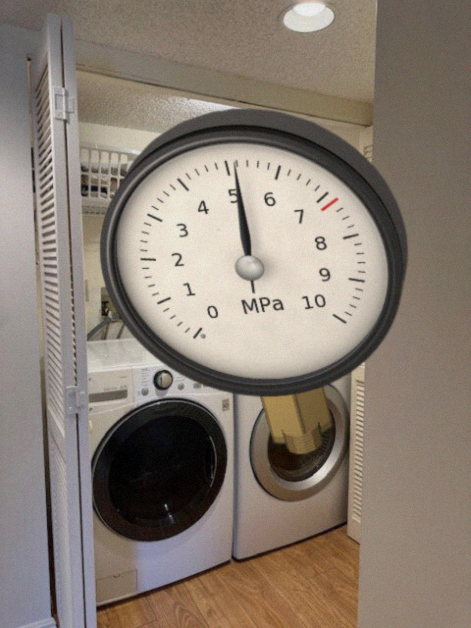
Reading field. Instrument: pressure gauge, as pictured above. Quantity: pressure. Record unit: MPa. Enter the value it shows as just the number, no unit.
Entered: 5.2
